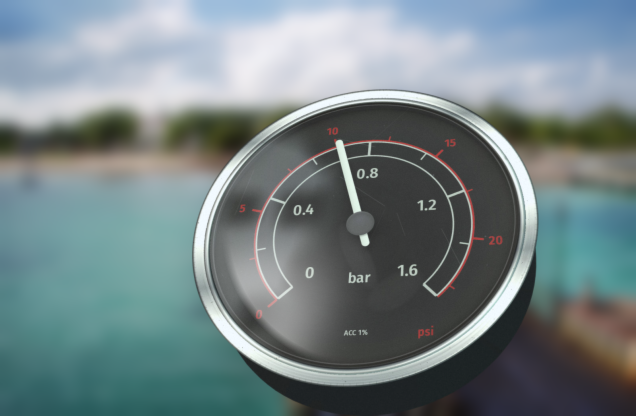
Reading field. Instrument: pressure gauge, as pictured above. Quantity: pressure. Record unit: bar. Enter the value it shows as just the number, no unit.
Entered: 0.7
